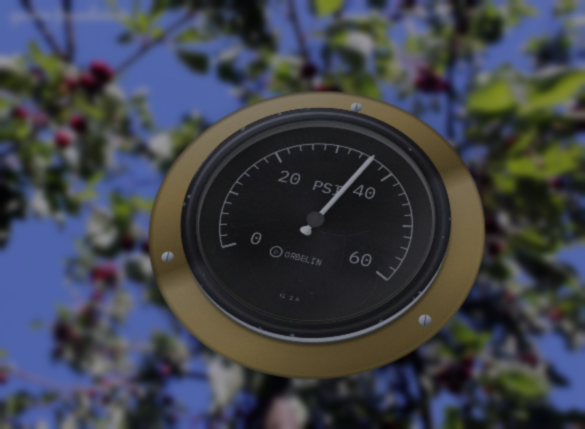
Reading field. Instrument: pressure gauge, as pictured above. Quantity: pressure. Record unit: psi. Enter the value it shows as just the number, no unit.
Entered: 36
